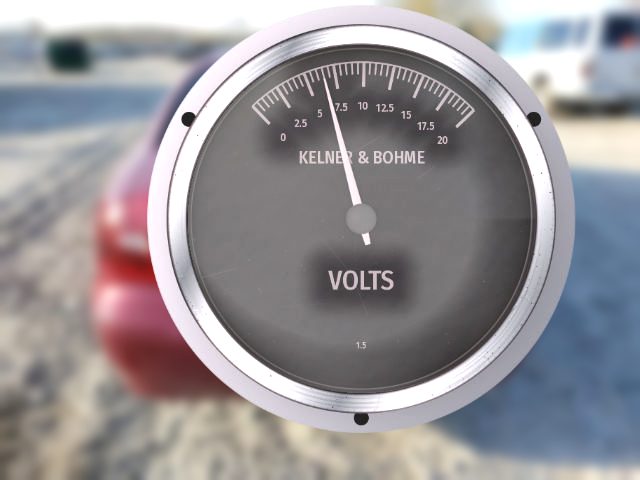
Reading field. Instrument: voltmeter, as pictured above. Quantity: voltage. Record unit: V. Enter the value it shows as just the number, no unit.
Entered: 6.5
